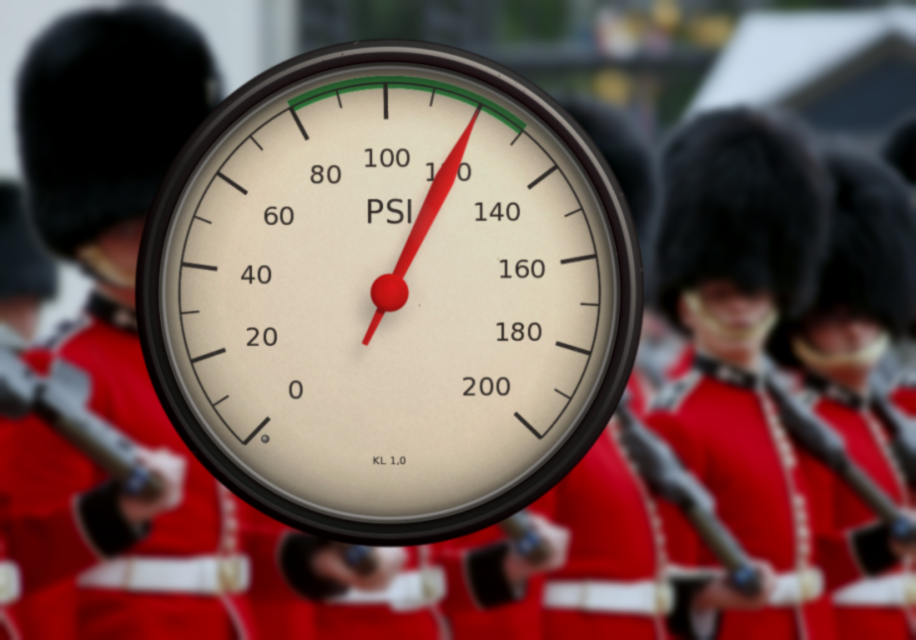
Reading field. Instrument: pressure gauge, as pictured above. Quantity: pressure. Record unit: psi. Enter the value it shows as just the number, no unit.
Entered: 120
